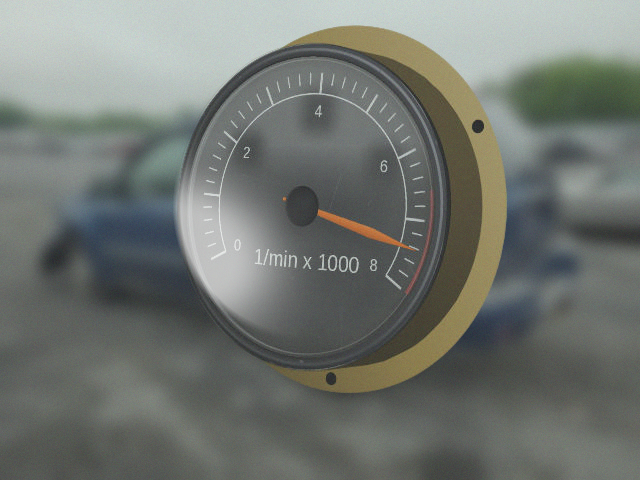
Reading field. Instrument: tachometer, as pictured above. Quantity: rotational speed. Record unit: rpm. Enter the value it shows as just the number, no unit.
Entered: 7400
